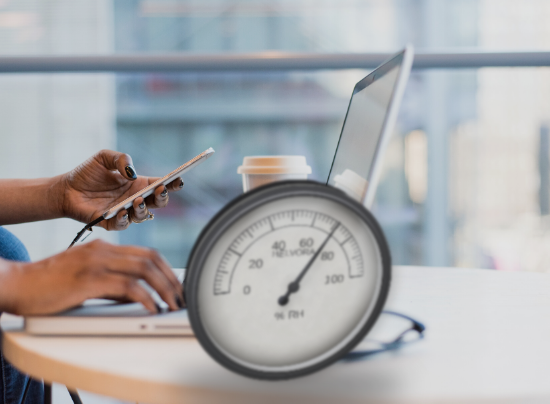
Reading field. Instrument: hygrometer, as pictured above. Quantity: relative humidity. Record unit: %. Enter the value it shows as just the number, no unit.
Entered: 70
